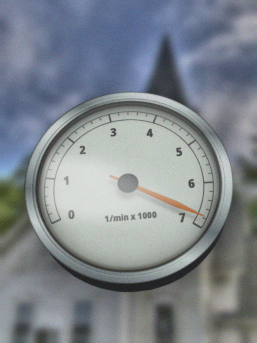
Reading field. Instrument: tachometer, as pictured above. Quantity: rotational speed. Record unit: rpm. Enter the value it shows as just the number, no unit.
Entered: 6800
